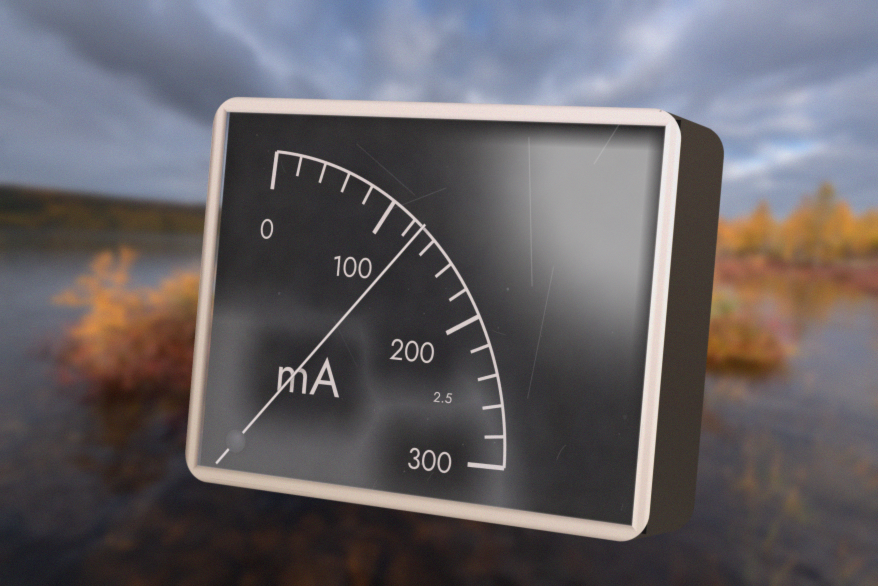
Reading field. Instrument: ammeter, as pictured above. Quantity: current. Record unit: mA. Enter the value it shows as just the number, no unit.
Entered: 130
